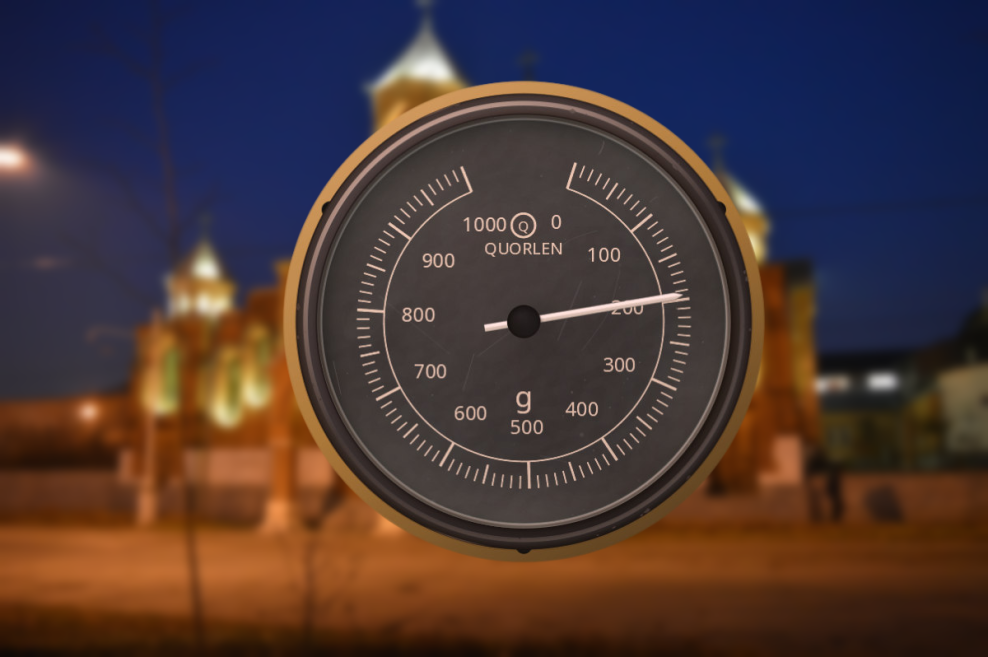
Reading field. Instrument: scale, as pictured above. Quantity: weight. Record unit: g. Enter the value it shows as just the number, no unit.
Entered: 195
